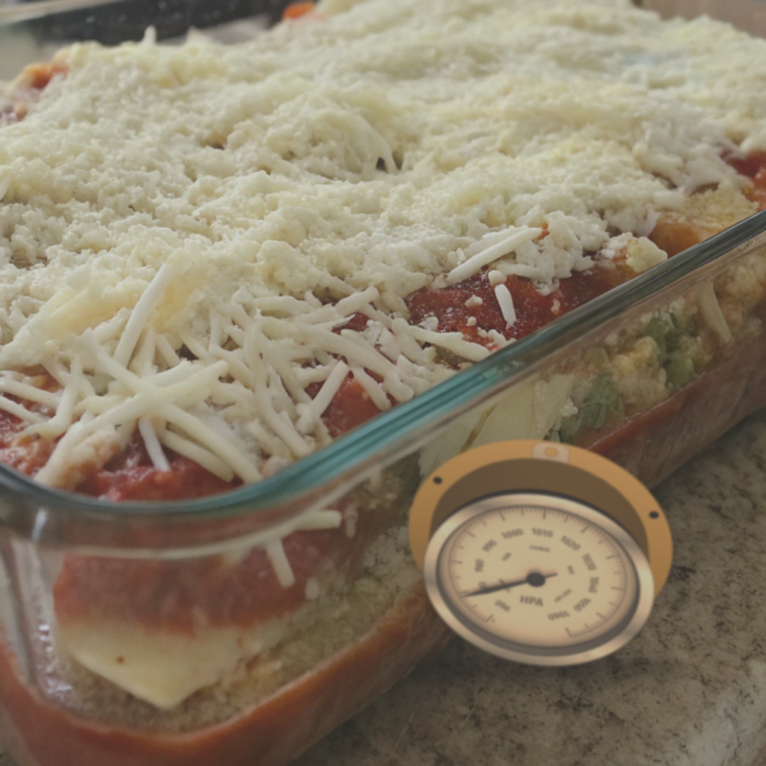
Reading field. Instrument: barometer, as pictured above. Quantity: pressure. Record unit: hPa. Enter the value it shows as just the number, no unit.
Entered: 970
